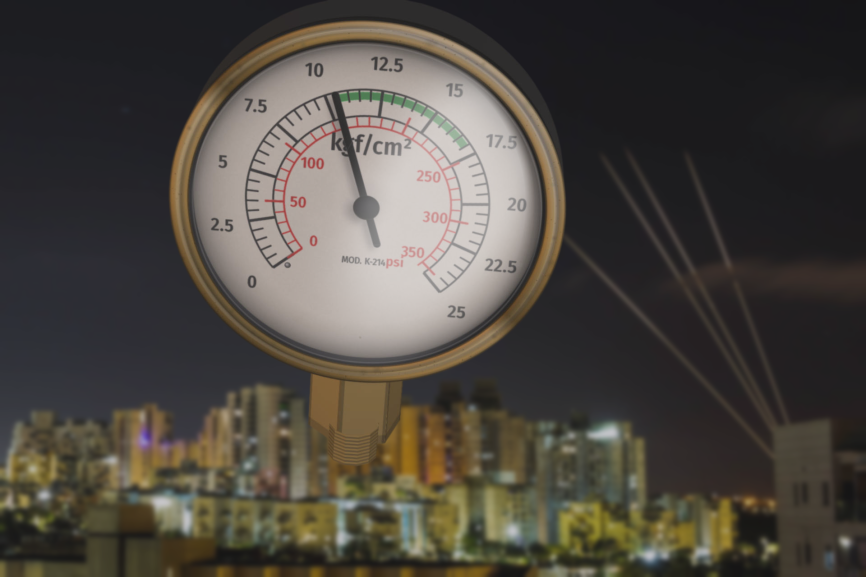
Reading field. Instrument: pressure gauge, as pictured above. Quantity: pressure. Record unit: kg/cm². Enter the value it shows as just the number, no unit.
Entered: 10.5
